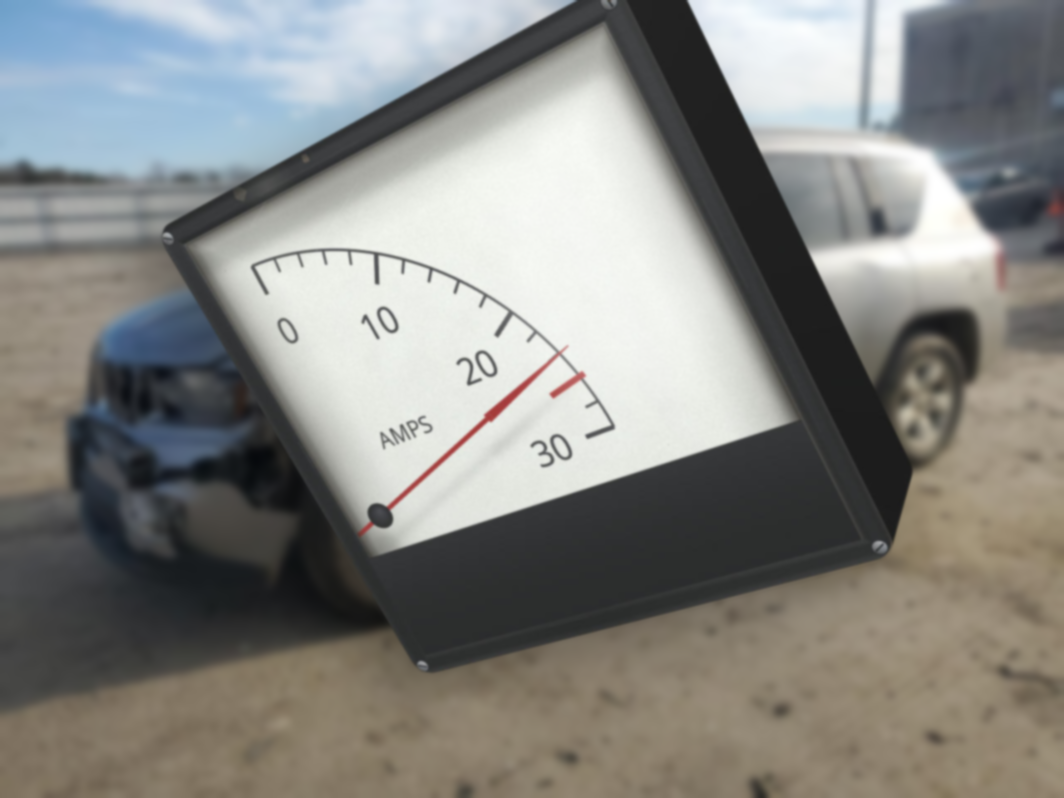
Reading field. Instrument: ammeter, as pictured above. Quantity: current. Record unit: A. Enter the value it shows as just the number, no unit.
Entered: 24
